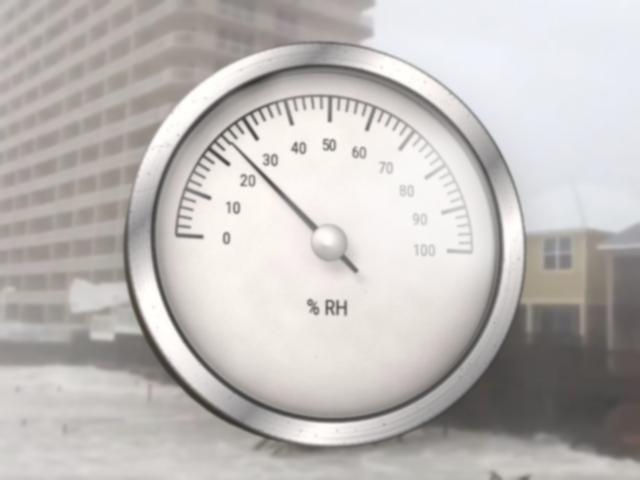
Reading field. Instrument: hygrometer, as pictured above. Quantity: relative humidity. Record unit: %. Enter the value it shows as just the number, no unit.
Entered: 24
